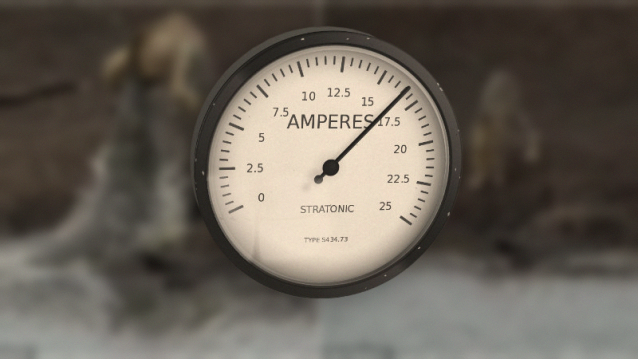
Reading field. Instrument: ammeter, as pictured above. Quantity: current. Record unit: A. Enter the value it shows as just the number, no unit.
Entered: 16.5
